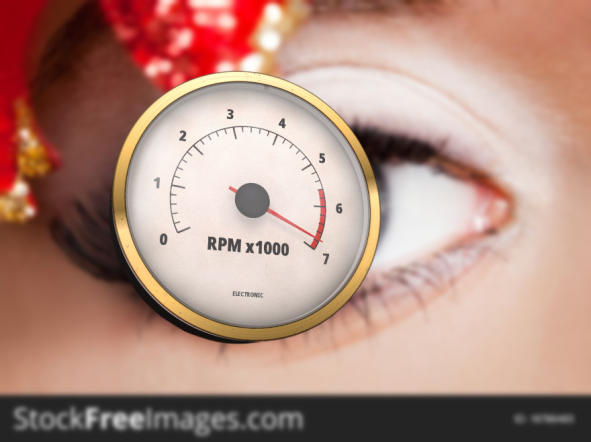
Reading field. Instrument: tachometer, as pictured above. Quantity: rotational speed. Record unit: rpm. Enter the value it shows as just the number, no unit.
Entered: 6800
